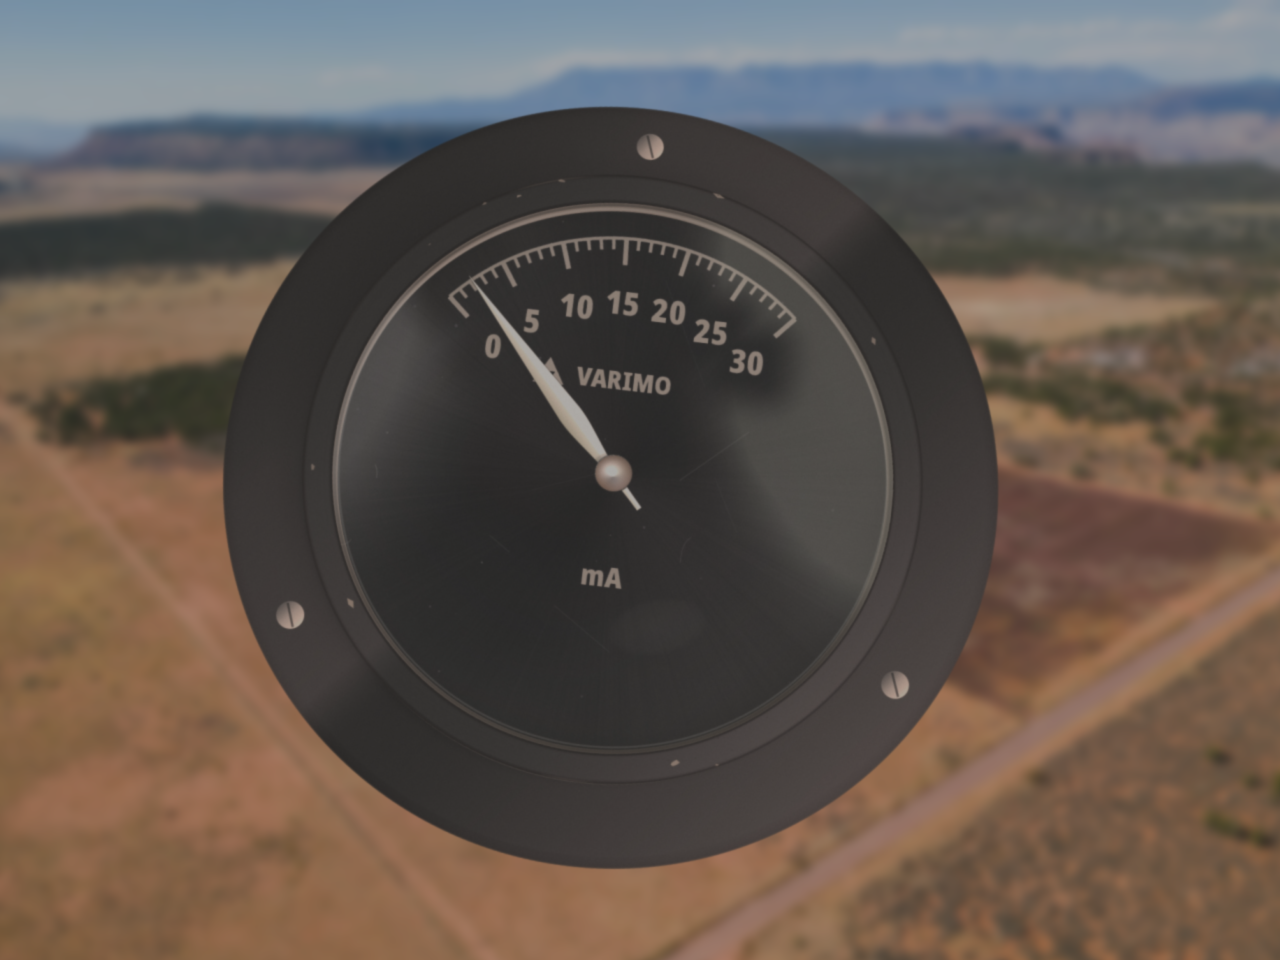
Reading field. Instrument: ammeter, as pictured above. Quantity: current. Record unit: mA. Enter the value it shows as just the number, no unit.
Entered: 2
